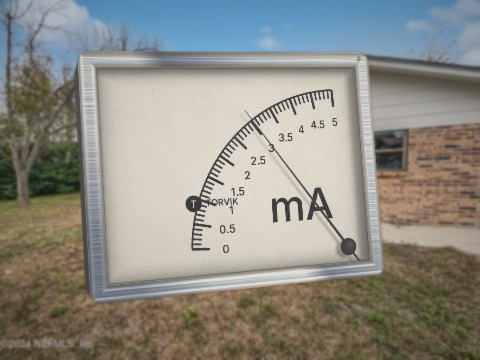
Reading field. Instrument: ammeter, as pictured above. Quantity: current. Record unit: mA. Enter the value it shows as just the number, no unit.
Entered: 3
